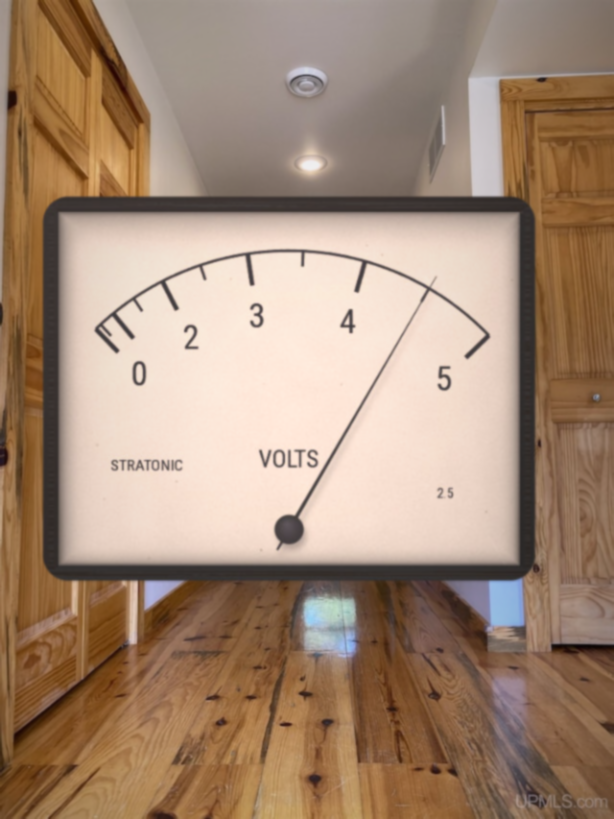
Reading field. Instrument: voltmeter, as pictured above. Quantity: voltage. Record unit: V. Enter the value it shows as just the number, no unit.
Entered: 4.5
